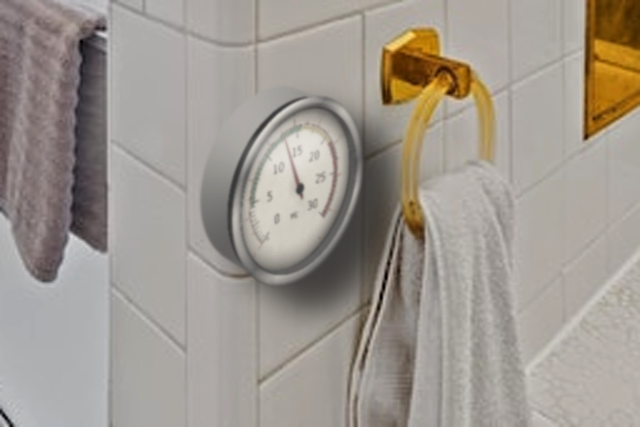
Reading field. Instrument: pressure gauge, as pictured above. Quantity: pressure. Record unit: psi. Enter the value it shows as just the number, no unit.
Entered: 12.5
